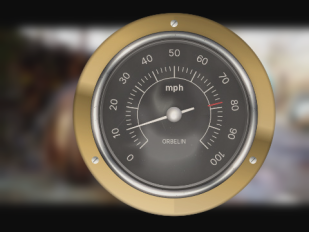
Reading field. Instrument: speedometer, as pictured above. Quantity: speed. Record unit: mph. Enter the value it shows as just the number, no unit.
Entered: 10
